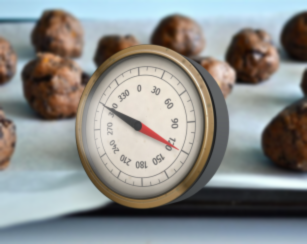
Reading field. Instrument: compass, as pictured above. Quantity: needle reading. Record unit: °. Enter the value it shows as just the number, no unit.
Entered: 120
